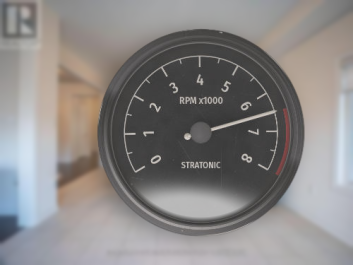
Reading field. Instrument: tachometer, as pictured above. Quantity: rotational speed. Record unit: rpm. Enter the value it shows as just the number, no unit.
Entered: 6500
